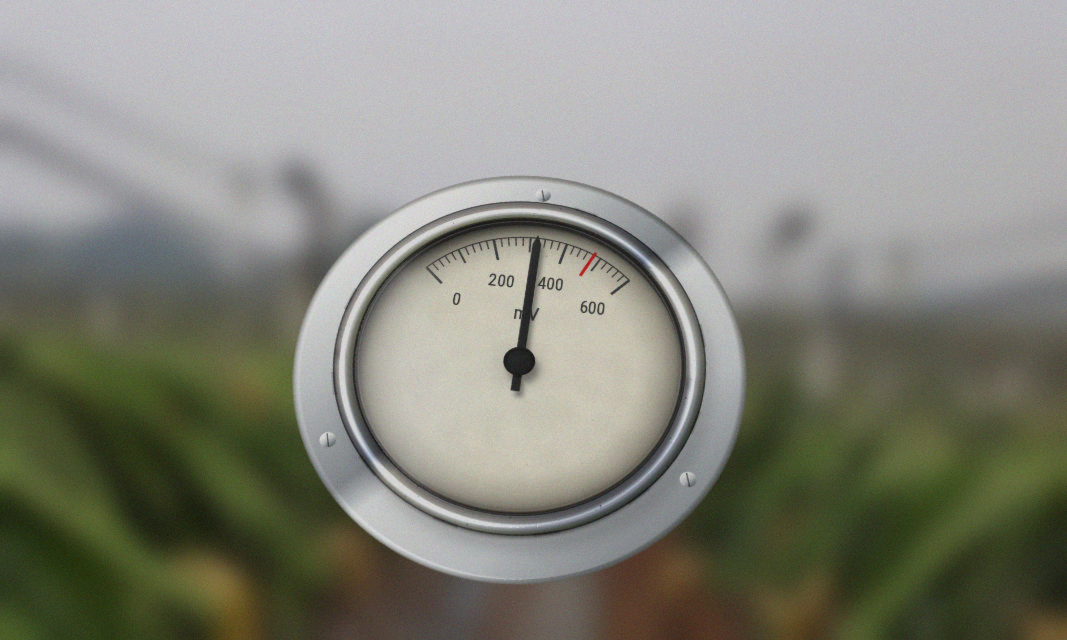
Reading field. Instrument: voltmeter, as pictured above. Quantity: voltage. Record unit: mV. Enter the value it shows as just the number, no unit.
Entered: 320
